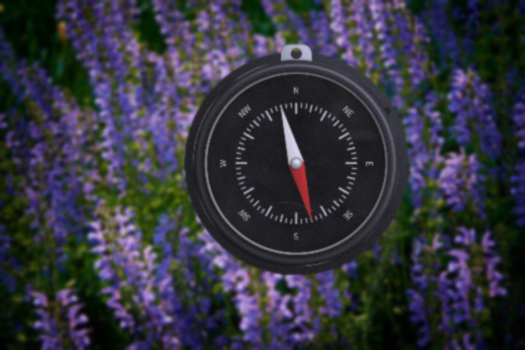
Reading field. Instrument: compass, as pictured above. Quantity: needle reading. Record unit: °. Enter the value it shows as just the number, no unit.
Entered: 165
